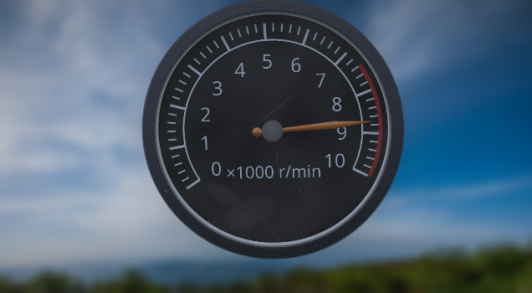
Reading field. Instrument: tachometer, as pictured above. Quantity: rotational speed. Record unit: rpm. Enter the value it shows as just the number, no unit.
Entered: 8700
